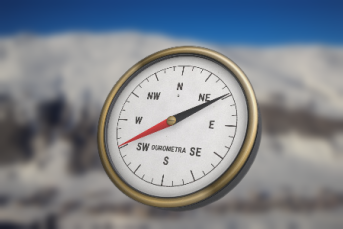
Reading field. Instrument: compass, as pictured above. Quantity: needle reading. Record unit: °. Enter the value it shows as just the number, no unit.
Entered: 240
